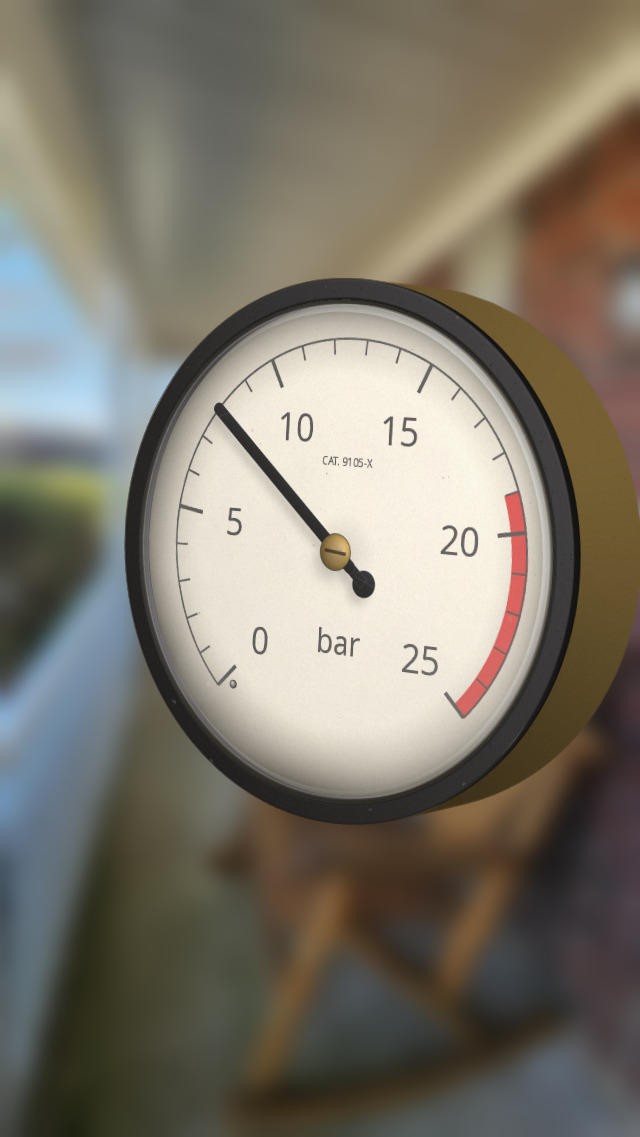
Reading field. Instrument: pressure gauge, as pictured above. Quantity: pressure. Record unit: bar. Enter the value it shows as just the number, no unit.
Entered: 8
